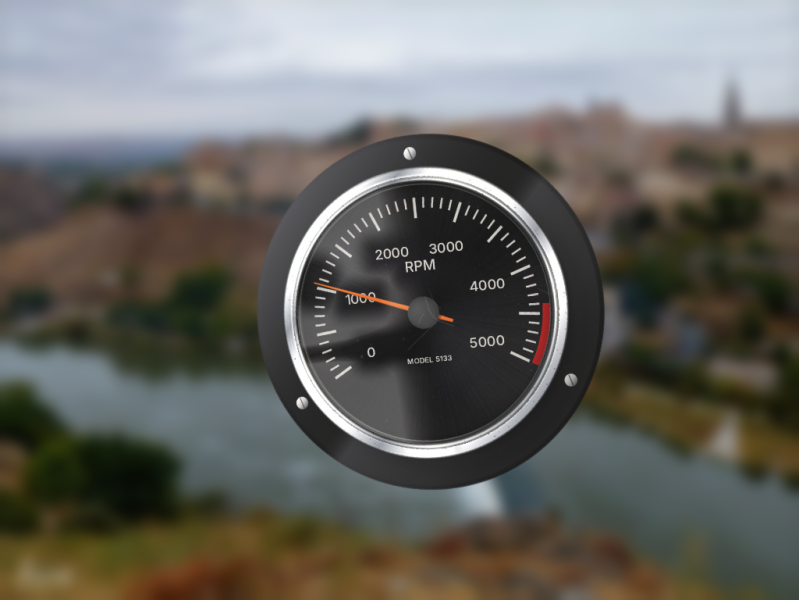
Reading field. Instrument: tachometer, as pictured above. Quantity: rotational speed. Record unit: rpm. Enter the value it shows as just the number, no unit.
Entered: 1050
